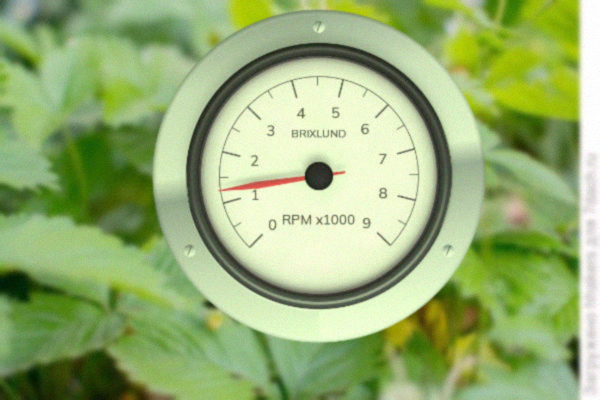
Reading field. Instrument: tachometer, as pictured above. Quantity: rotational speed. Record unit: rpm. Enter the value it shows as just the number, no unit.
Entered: 1250
